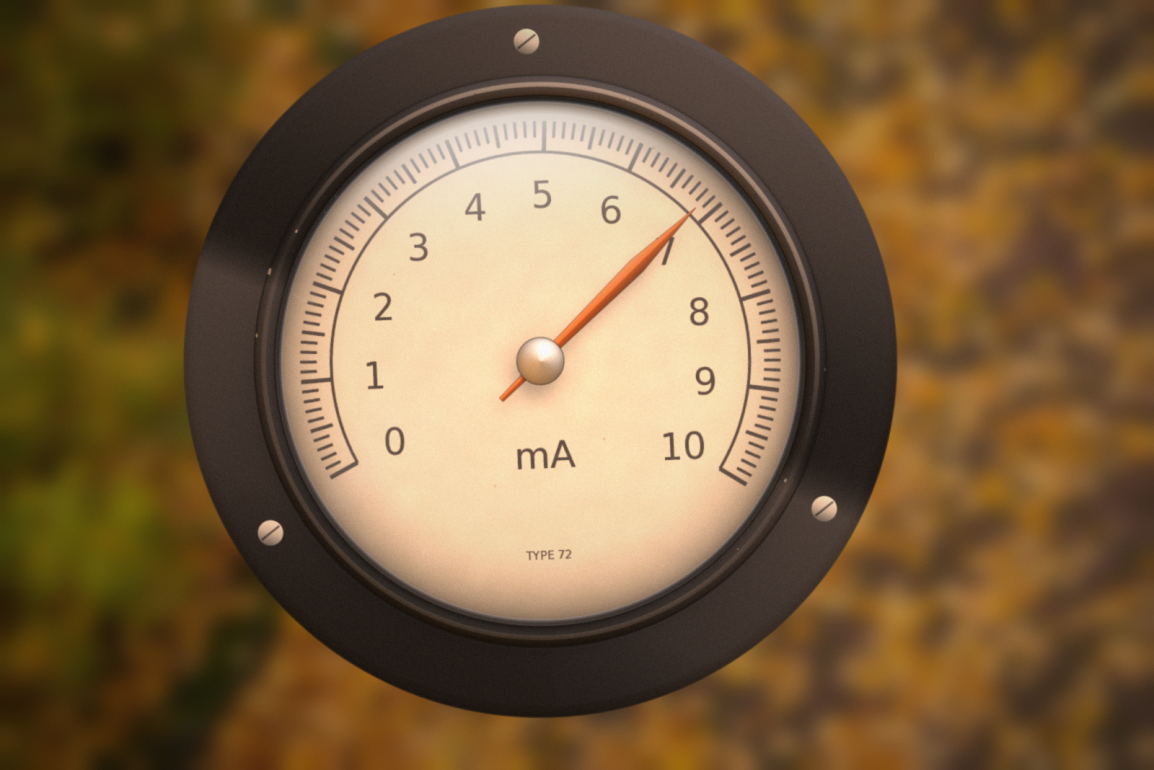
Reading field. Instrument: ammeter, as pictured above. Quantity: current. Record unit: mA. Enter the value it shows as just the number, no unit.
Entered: 6.85
